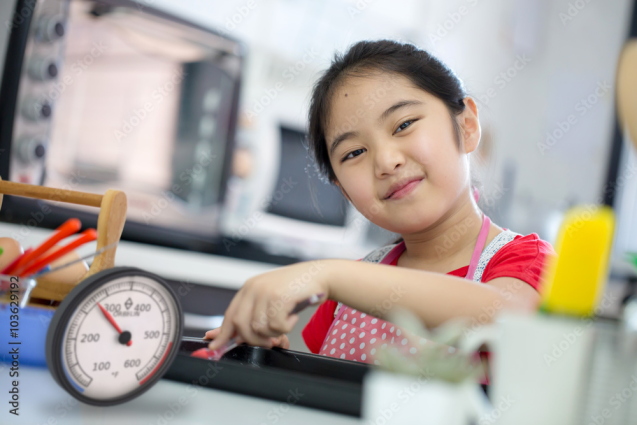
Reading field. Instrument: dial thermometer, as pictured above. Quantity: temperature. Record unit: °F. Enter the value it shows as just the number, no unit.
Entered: 275
